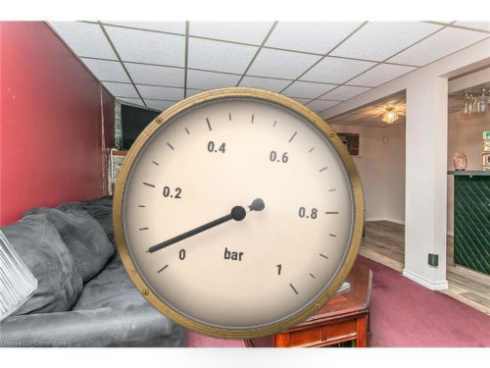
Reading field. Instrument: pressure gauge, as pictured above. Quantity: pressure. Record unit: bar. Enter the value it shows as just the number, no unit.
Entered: 0.05
